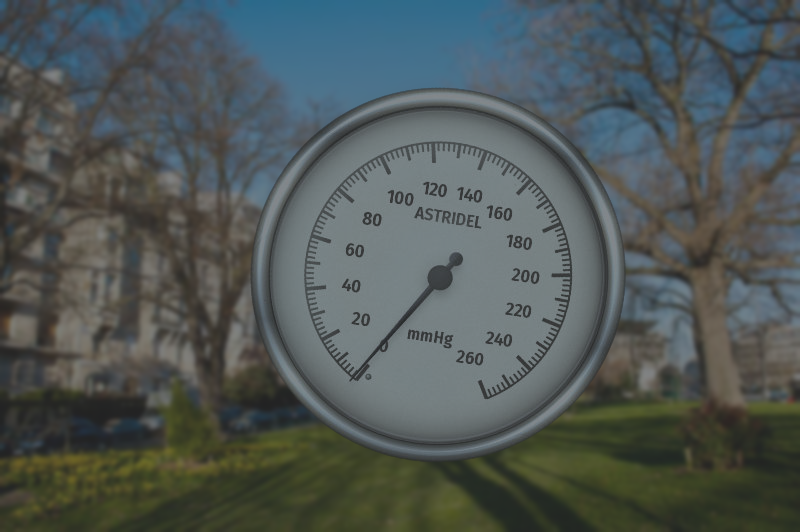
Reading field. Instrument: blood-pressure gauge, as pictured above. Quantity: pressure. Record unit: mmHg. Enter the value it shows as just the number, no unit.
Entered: 2
